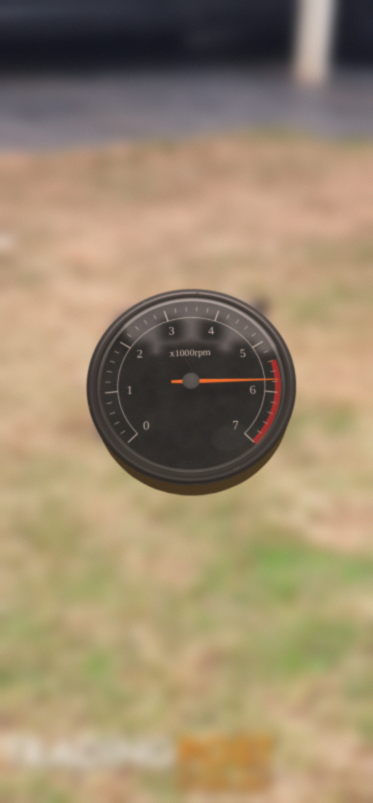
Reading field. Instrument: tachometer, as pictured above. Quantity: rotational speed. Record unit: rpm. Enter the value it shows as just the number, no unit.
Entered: 5800
